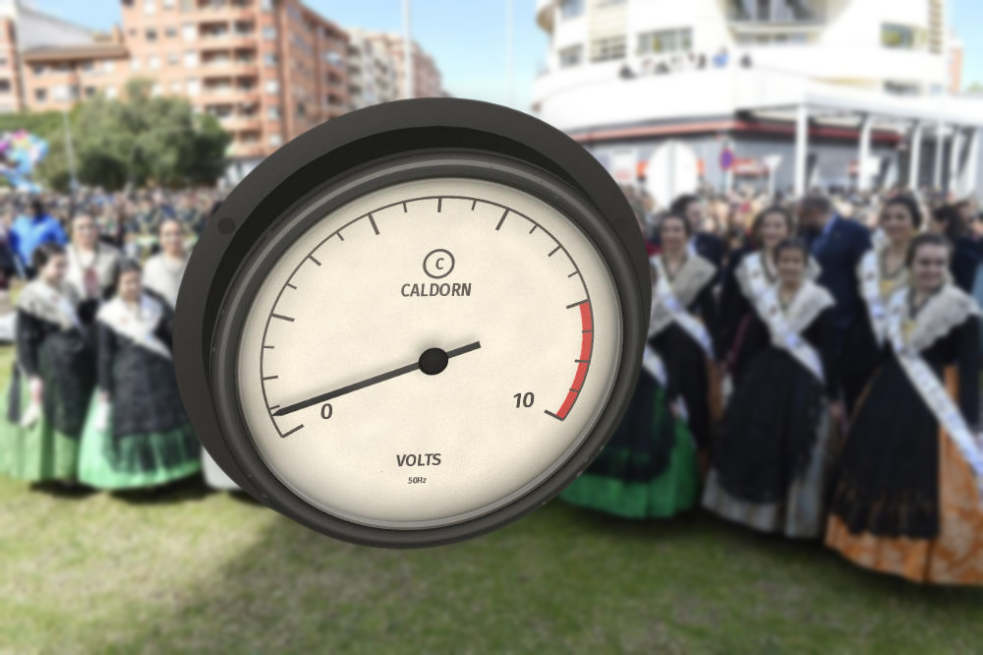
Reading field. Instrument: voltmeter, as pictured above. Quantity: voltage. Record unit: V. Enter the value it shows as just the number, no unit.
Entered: 0.5
